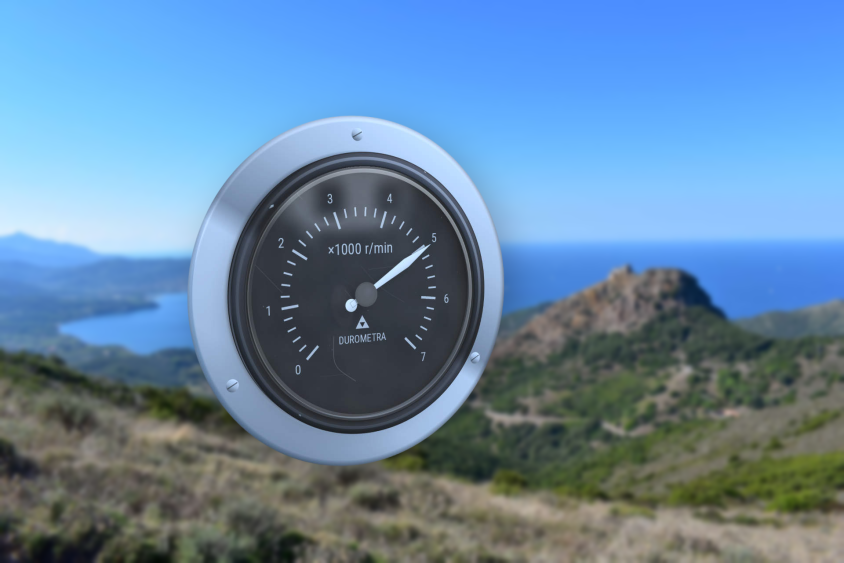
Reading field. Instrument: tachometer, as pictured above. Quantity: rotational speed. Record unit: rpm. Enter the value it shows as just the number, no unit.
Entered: 5000
